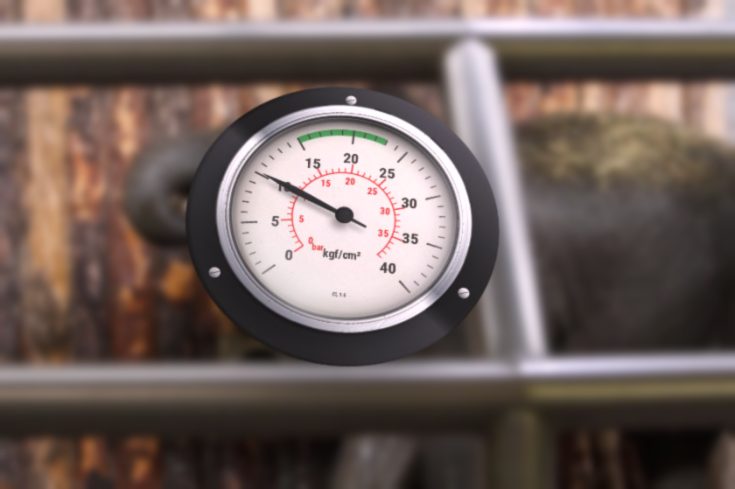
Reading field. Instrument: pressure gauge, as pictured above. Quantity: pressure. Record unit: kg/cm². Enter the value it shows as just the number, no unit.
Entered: 10
